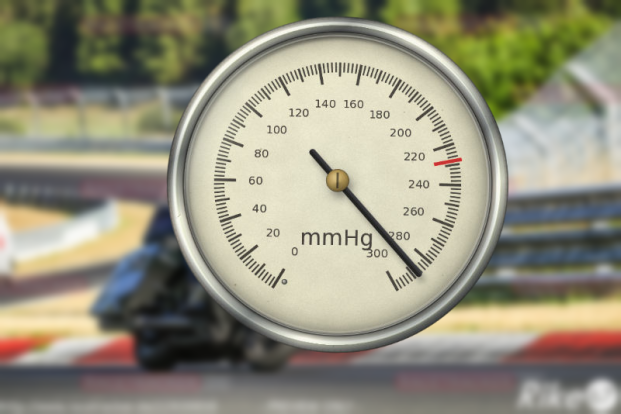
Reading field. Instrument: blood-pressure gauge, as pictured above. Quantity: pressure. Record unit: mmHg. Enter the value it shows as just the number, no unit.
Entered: 288
